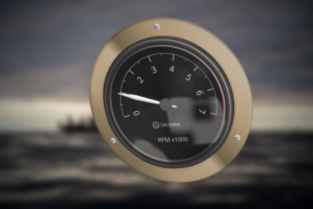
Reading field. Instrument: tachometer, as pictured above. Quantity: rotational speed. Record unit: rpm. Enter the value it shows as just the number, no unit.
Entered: 1000
